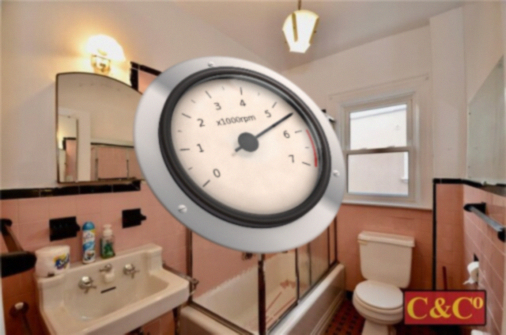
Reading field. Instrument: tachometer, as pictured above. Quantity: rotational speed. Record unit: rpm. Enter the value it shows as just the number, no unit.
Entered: 5500
